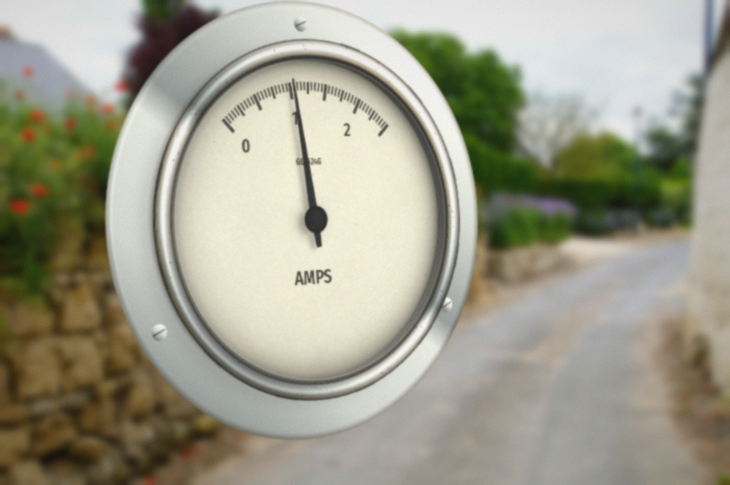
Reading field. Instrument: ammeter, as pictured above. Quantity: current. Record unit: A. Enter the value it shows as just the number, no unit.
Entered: 1
